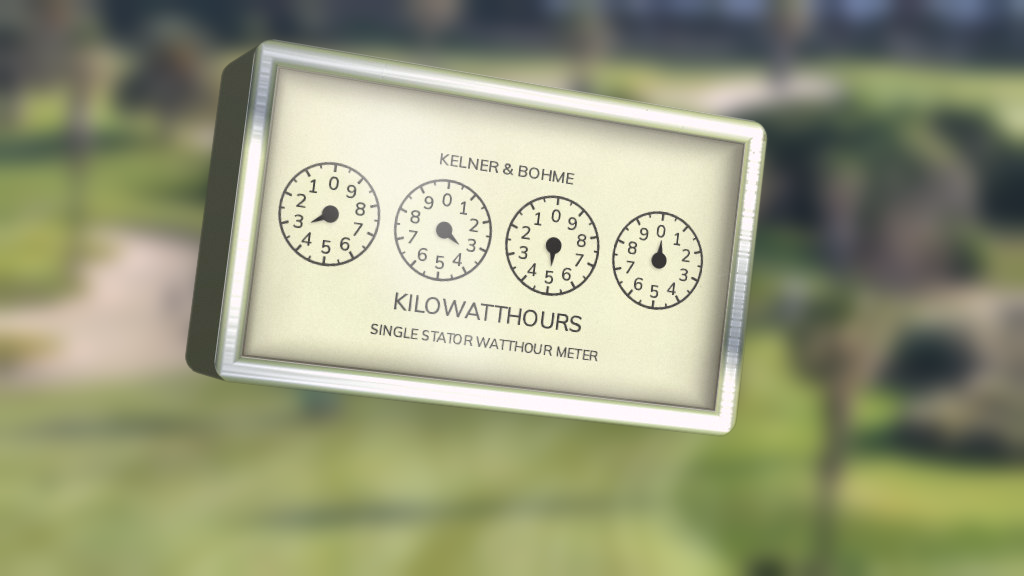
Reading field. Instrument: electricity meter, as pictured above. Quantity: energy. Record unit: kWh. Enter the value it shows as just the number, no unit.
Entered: 3350
